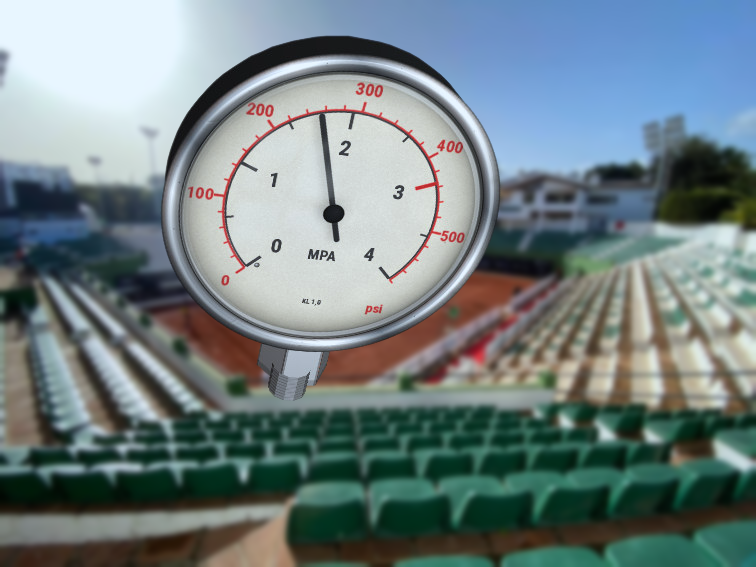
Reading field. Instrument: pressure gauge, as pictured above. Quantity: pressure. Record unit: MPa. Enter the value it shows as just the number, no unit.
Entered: 1.75
